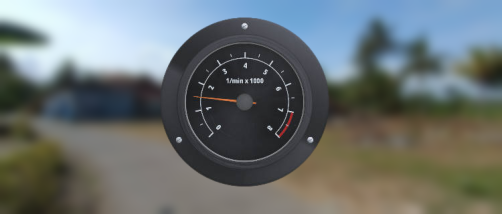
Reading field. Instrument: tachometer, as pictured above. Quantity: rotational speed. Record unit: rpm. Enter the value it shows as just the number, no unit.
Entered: 1500
